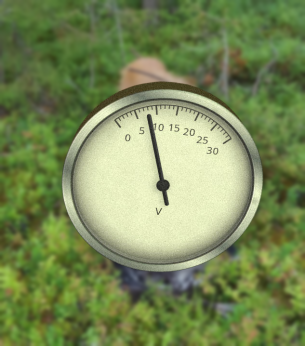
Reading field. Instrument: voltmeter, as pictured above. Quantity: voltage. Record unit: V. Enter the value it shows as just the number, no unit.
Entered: 8
